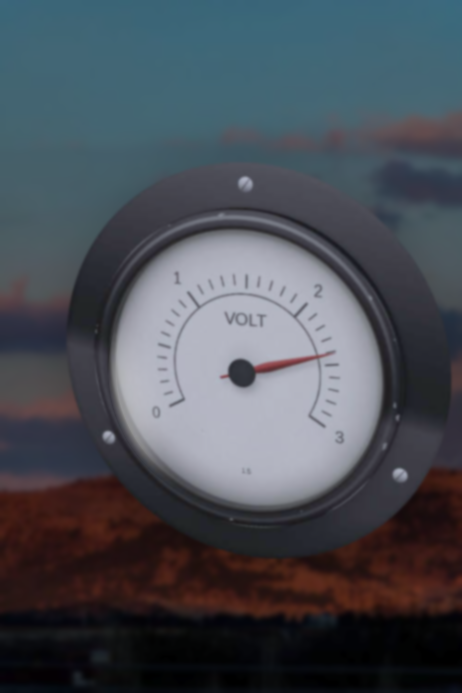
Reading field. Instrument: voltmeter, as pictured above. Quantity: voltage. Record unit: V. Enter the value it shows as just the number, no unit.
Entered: 2.4
